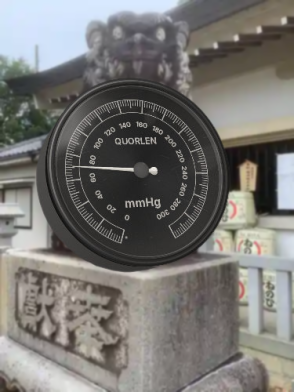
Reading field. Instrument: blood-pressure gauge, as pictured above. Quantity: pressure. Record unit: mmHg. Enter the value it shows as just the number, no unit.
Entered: 70
